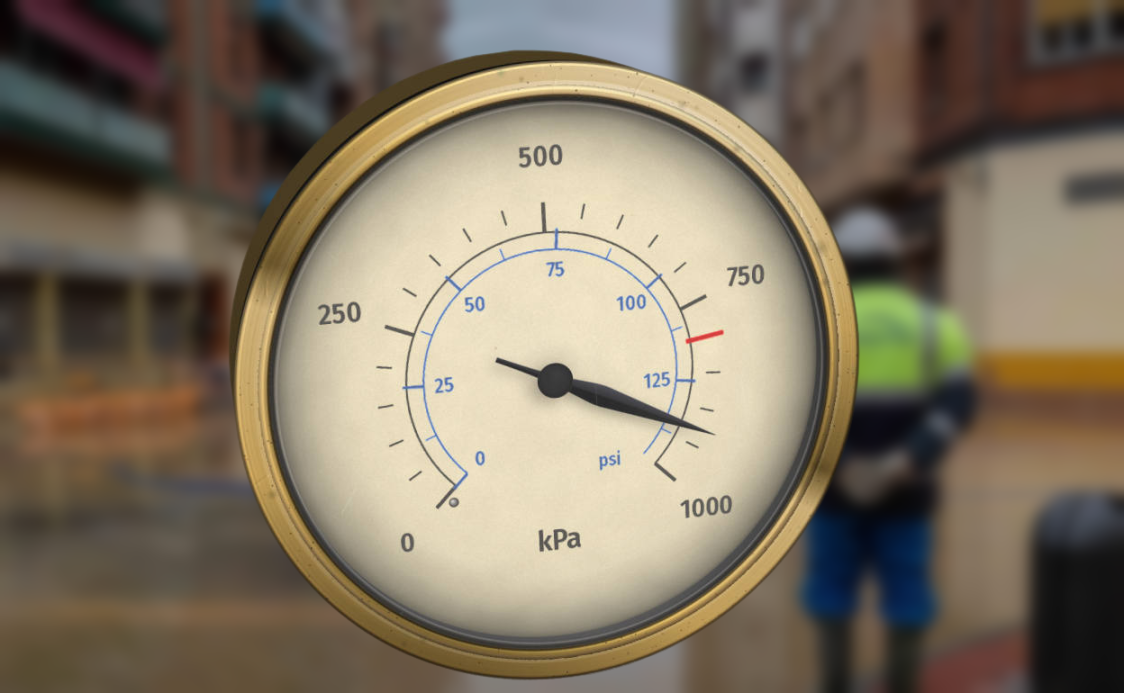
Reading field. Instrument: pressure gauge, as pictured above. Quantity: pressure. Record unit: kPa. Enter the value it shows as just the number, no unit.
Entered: 925
